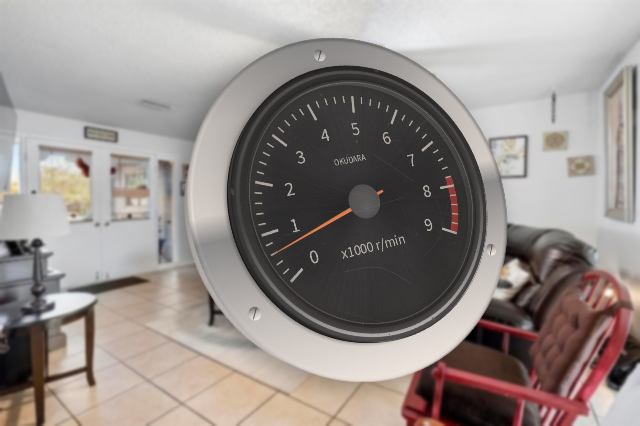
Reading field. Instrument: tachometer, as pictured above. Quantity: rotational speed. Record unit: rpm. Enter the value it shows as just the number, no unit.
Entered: 600
